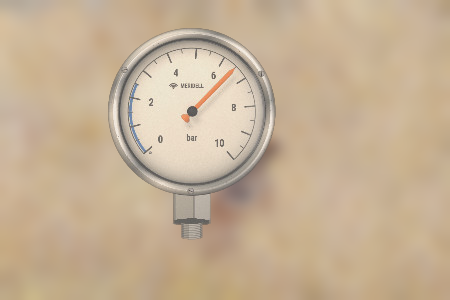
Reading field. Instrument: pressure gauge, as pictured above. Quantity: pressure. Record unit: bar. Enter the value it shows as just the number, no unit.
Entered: 6.5
